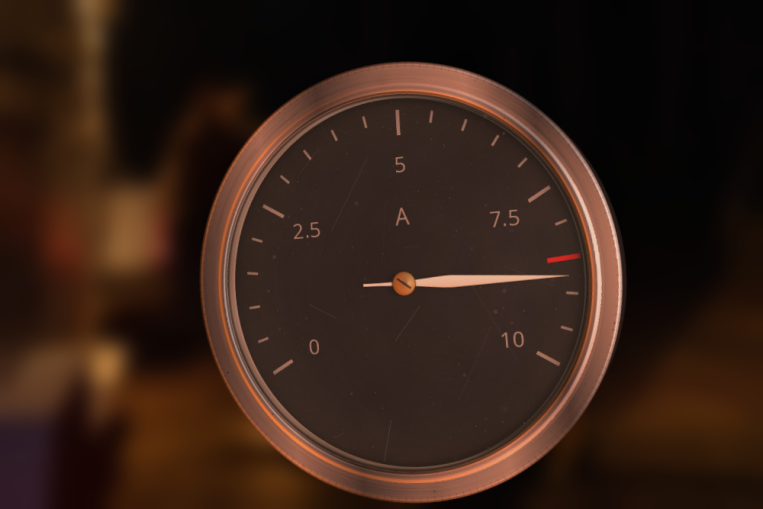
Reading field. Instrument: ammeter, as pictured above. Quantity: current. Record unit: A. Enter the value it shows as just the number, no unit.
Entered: 8.75
